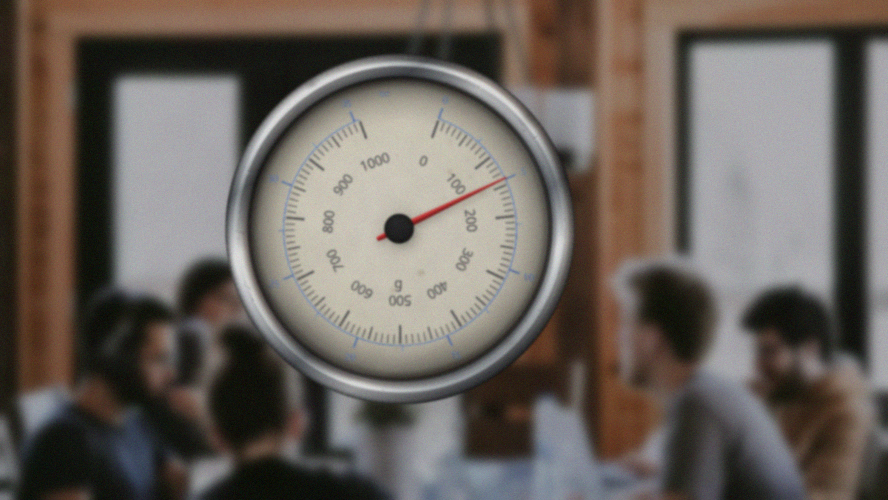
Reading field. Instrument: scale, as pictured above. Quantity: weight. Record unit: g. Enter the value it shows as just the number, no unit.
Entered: 140
